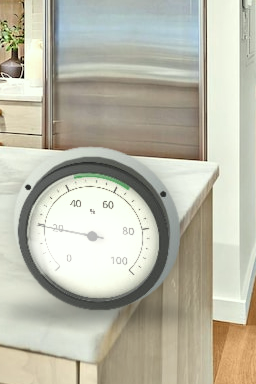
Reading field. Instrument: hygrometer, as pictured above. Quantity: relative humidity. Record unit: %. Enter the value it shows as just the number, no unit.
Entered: 20
